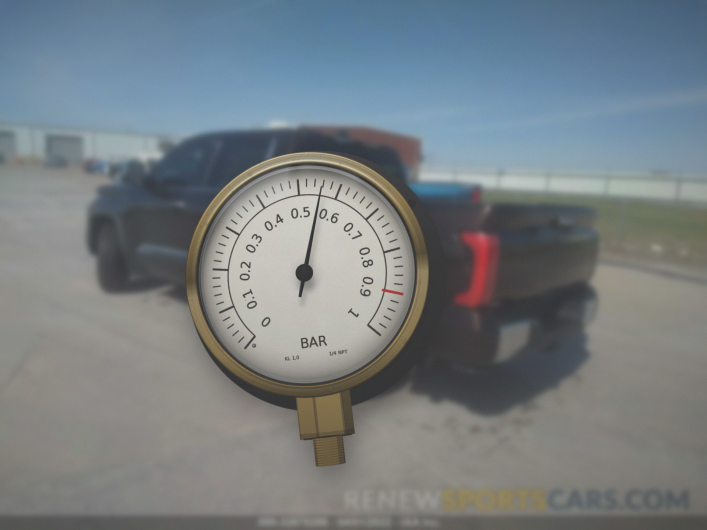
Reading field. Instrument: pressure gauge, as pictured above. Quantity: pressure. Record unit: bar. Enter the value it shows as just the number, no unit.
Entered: 0.56
